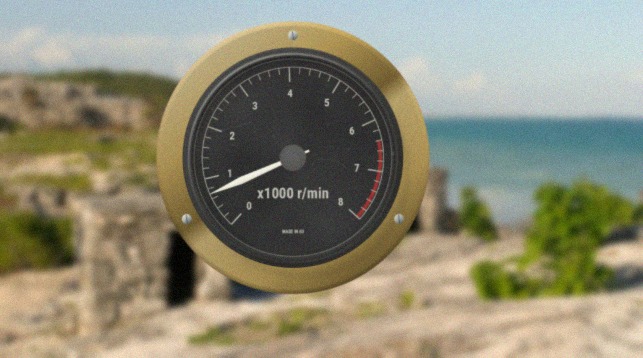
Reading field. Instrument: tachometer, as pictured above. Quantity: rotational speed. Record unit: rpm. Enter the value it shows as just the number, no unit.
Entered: 700
